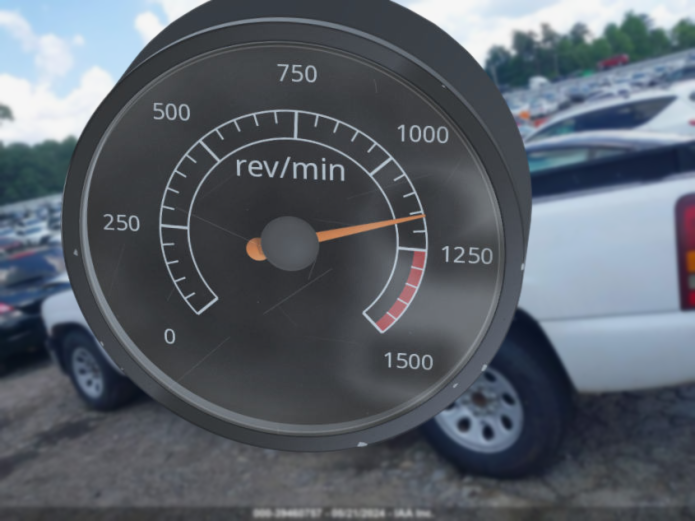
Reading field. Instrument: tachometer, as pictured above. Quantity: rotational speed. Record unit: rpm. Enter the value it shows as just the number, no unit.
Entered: 1150
